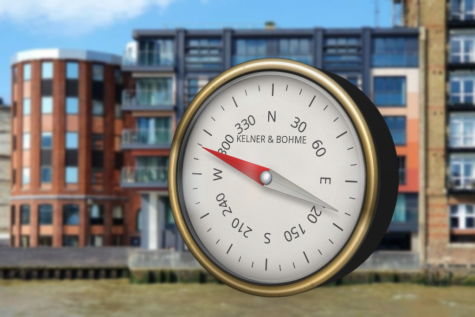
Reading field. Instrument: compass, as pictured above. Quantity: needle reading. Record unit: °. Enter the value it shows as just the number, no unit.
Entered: 290
